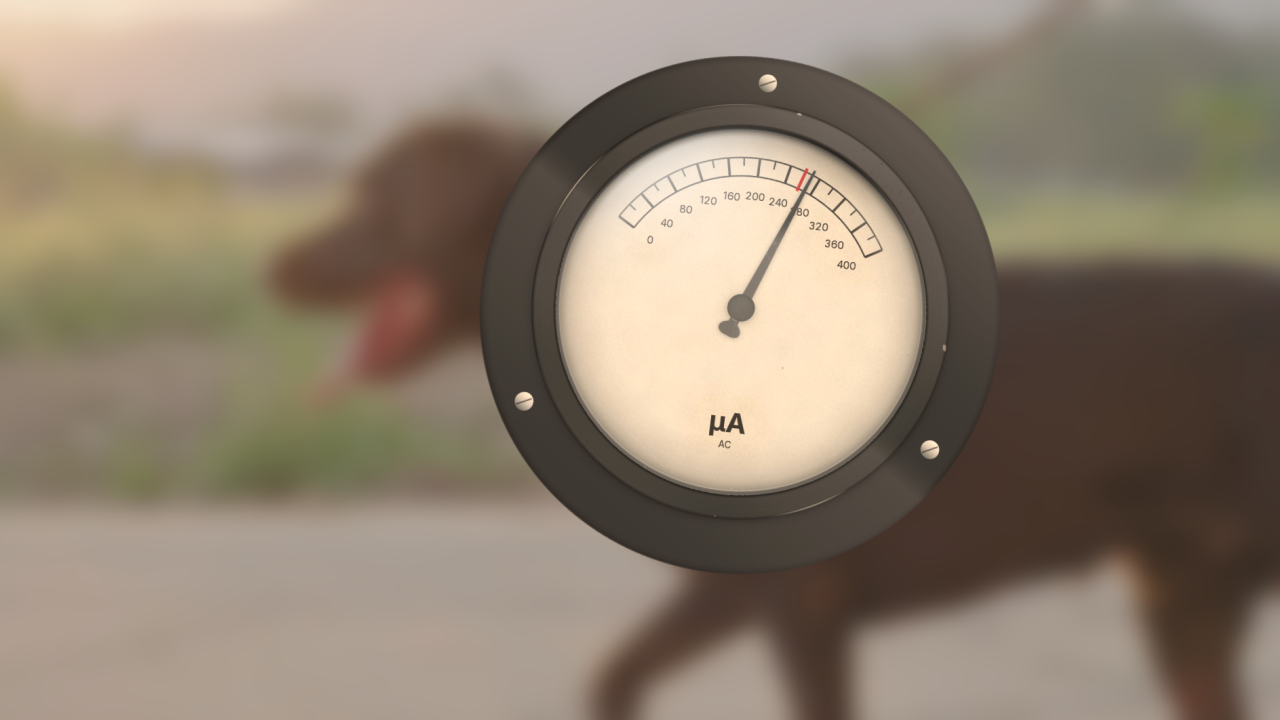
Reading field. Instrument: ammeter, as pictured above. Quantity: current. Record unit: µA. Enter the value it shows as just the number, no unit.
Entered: 270
